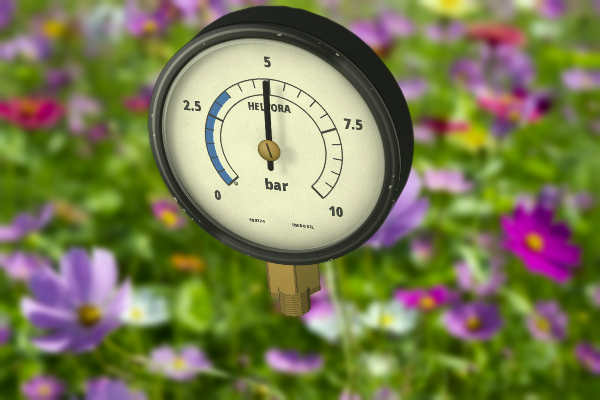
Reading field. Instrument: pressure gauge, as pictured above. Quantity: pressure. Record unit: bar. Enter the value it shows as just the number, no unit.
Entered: 5
